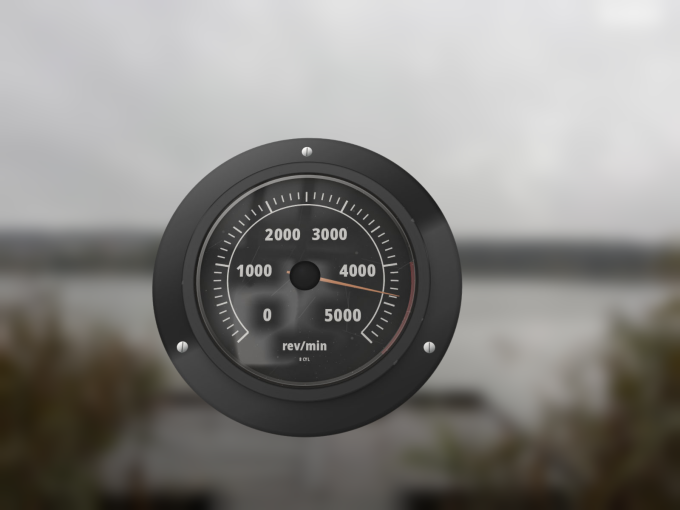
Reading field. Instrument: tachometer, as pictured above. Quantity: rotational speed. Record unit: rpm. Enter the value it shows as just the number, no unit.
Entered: 4400
